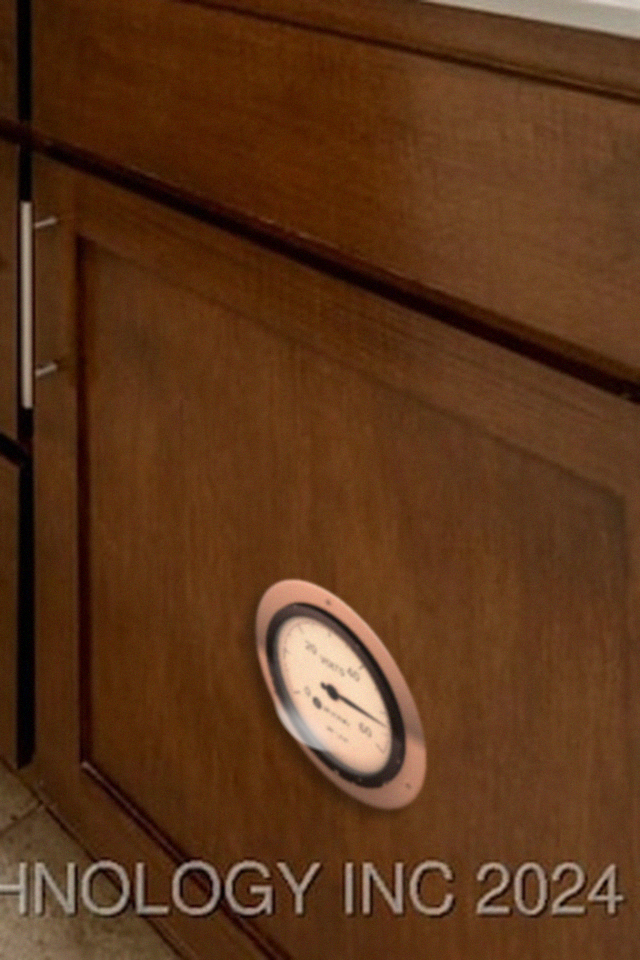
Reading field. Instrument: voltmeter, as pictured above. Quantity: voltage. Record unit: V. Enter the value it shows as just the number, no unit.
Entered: 52.5
